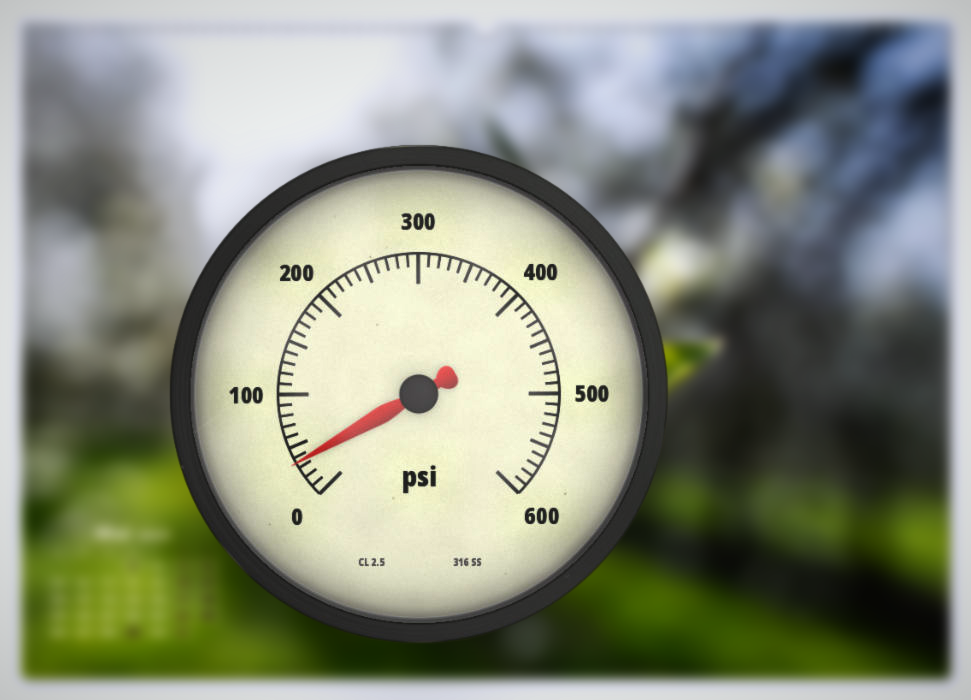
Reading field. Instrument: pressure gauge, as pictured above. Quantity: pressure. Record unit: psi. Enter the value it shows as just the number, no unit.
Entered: 35
